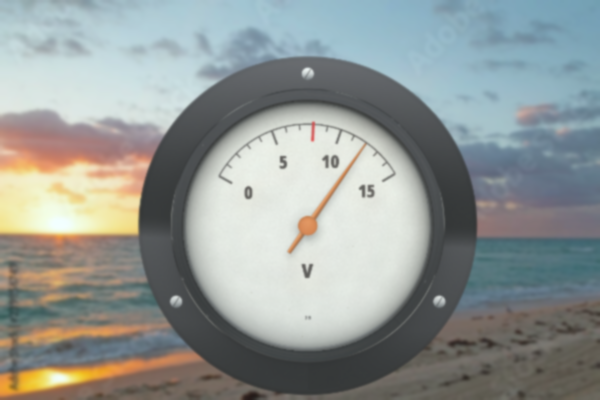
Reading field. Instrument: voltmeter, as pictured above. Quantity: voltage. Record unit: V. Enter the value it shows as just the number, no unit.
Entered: 12
